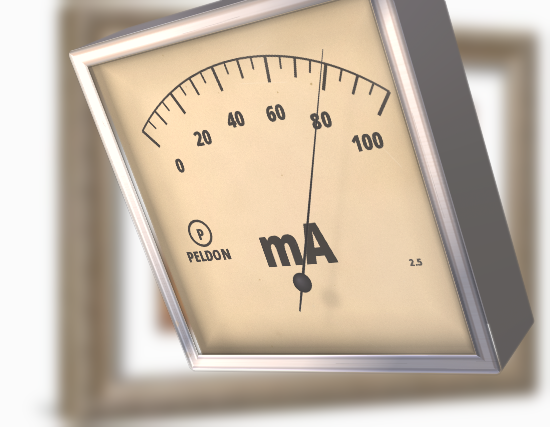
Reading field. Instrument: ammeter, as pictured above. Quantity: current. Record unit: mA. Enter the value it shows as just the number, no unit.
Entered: 80
